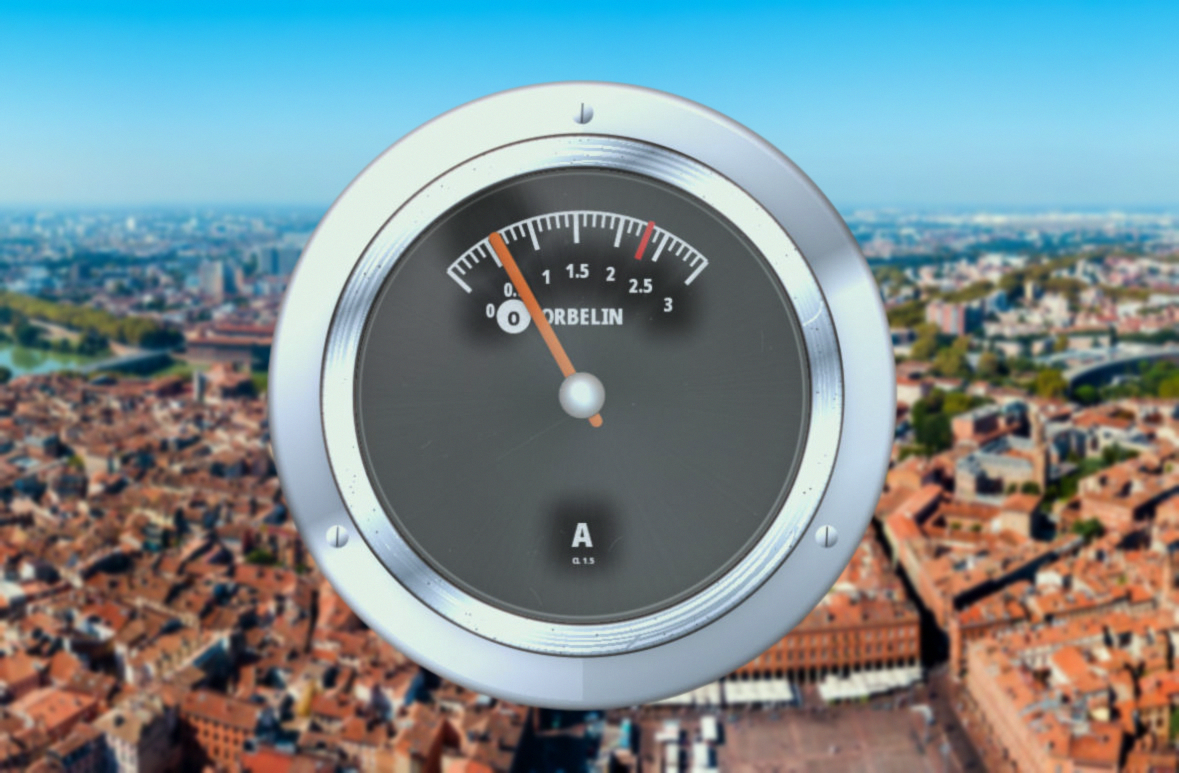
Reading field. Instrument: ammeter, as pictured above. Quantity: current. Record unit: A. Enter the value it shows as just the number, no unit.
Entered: 0.6
